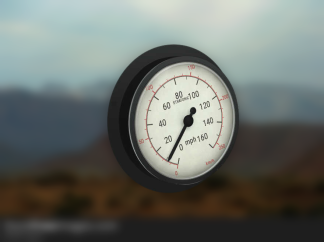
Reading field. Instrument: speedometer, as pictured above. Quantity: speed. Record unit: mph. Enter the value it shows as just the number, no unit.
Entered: 10
